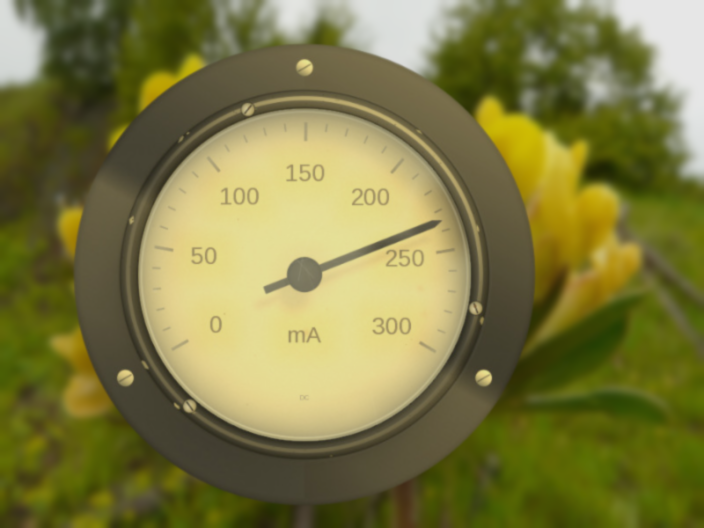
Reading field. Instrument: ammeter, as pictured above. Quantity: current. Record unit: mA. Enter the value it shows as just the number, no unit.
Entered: 235
